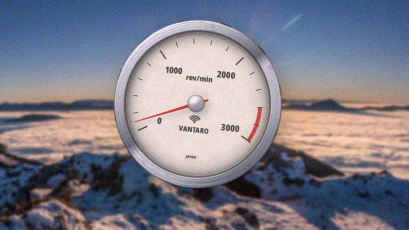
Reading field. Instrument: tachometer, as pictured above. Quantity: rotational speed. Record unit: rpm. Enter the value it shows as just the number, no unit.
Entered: 100
